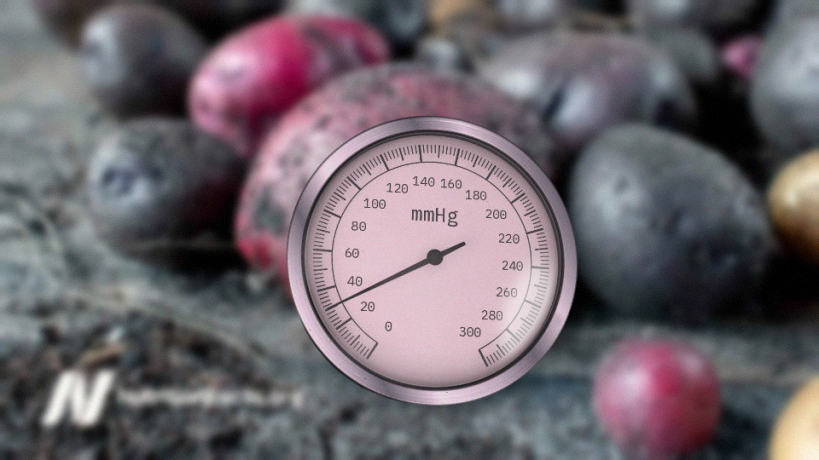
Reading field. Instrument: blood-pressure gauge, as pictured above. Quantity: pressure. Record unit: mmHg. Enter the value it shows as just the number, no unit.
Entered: 30
